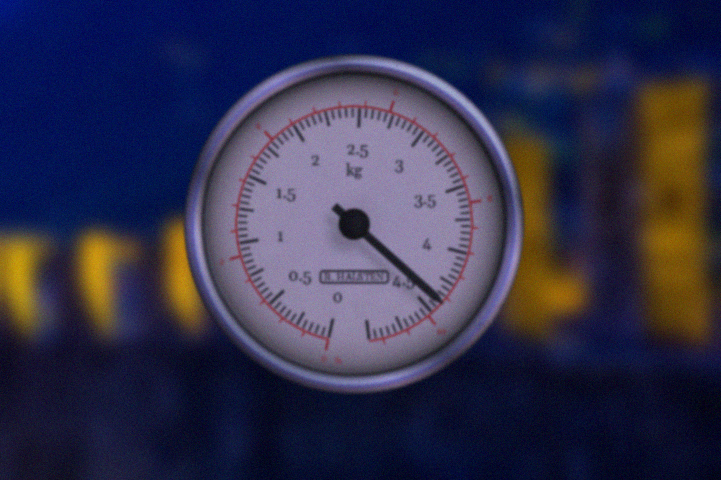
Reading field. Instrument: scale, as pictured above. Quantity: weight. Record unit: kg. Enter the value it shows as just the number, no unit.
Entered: 4.4
